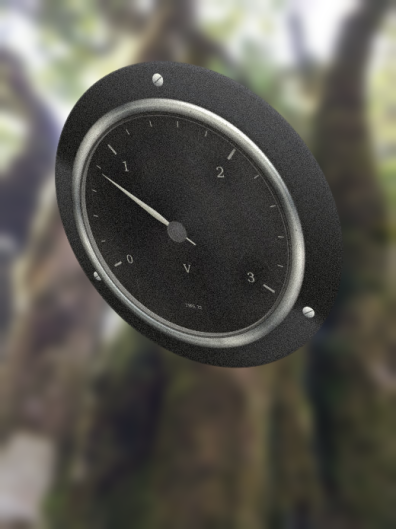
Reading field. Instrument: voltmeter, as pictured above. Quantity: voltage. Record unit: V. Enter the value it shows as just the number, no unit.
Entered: 0.8
